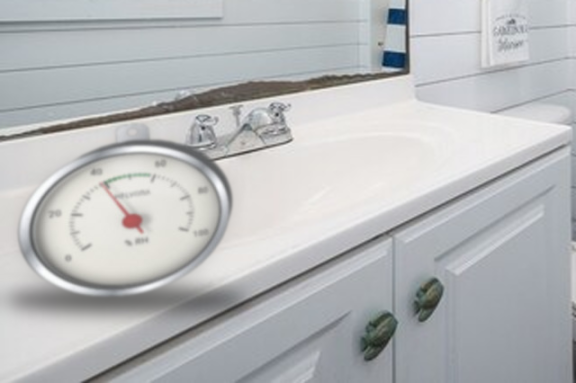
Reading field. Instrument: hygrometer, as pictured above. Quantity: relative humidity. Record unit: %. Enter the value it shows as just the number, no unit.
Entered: 40
